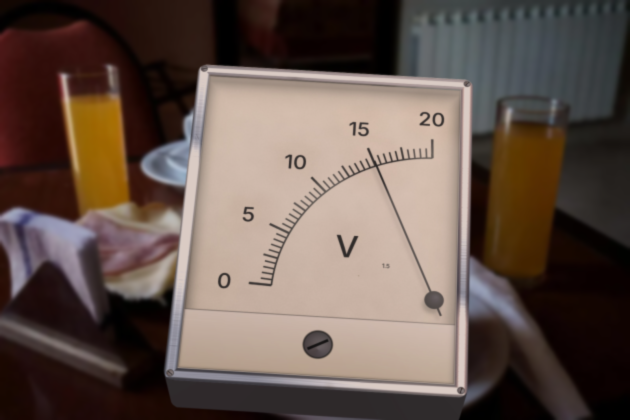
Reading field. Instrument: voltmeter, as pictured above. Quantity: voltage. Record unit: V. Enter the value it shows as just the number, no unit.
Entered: 15
